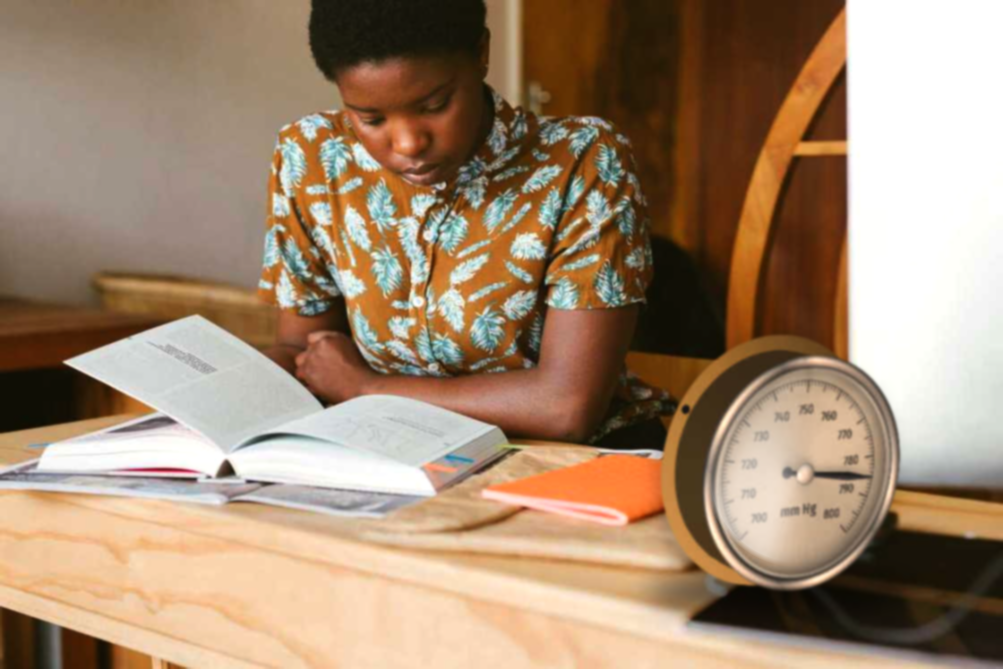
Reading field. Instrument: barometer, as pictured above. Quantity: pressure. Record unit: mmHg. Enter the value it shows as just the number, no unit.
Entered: 785
